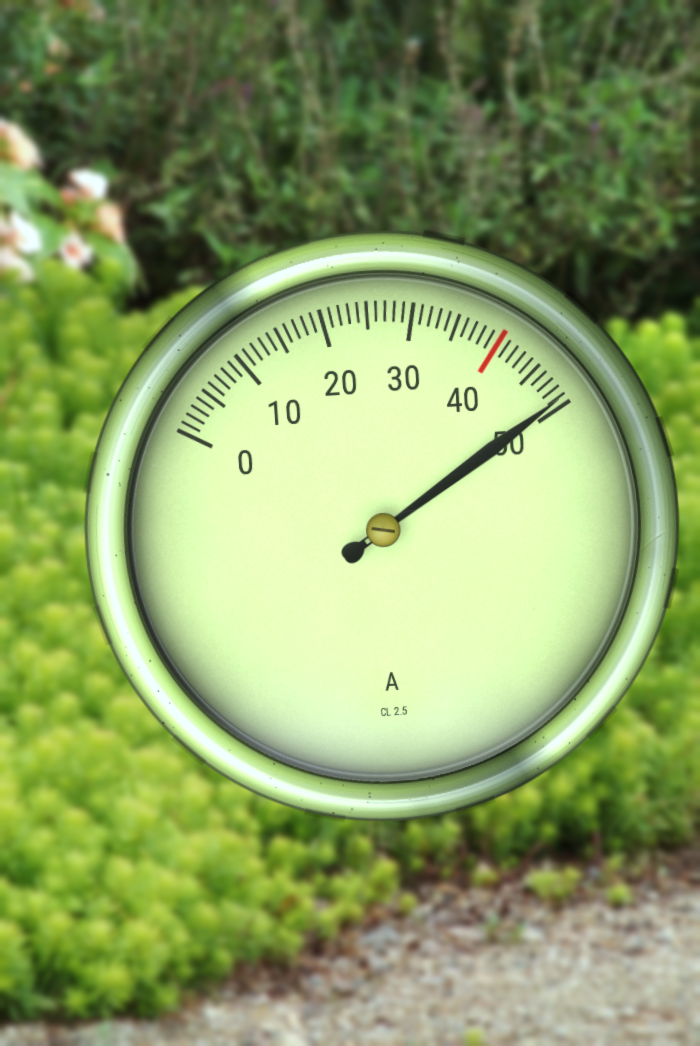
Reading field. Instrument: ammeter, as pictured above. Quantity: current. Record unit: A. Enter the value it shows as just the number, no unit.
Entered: 49
